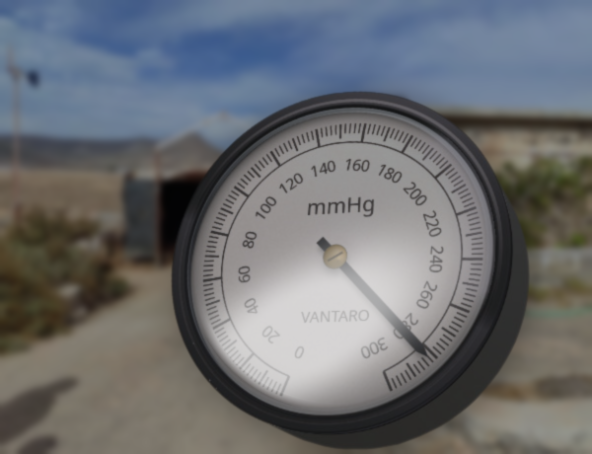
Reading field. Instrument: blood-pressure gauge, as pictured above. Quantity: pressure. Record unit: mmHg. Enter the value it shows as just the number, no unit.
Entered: 282
